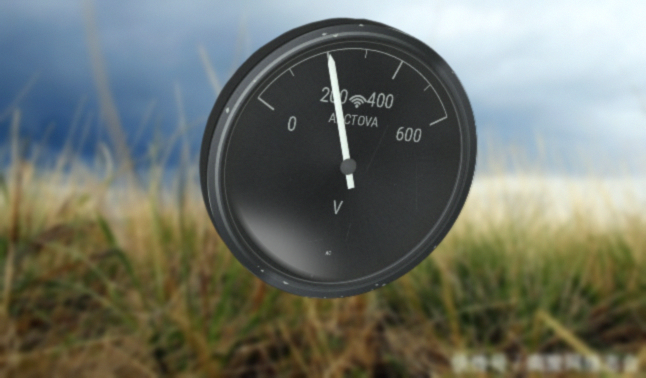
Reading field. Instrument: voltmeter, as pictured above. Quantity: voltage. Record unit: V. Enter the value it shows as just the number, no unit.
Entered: 200
